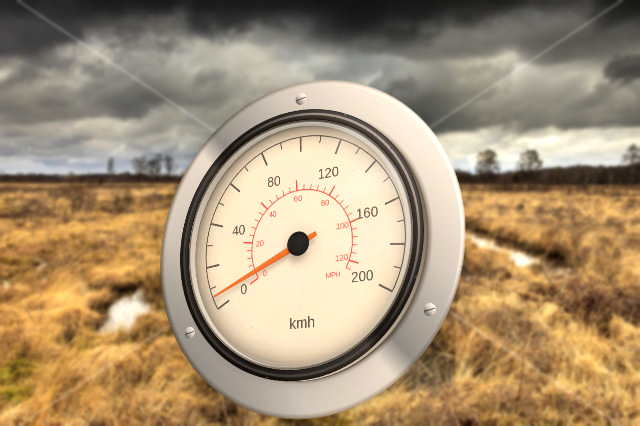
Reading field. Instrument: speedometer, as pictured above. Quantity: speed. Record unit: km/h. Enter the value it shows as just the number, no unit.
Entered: 5
